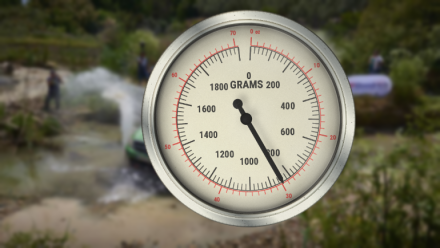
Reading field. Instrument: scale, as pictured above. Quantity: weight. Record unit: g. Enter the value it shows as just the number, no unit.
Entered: 840
